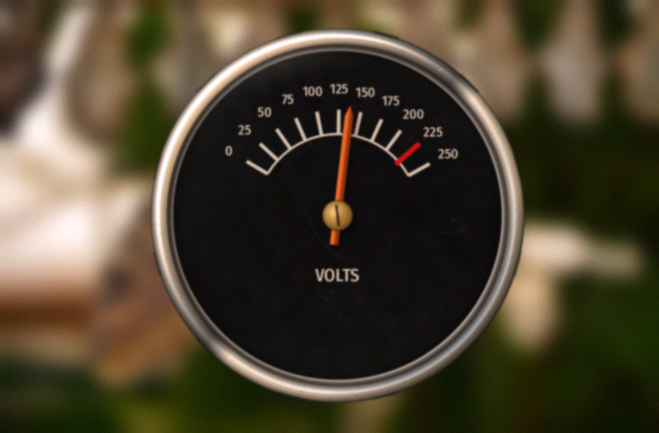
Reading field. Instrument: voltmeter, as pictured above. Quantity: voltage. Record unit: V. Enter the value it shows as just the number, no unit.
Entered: 137.5
